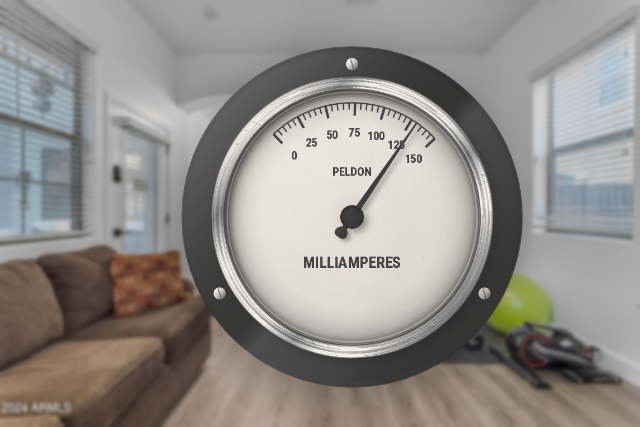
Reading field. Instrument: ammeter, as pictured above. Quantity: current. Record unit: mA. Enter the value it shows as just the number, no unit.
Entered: 130
